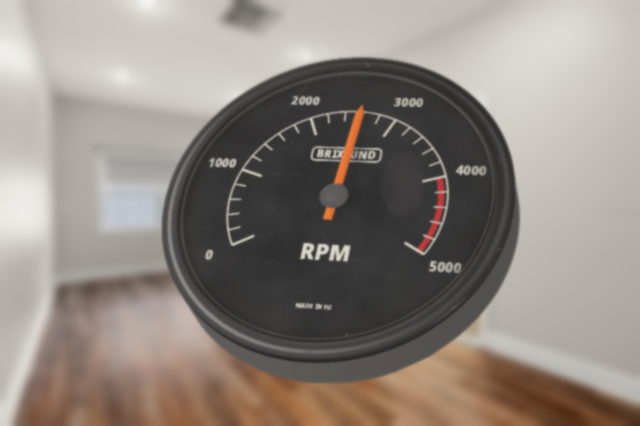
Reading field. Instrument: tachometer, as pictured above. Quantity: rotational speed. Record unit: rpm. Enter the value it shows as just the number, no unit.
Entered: 2600
